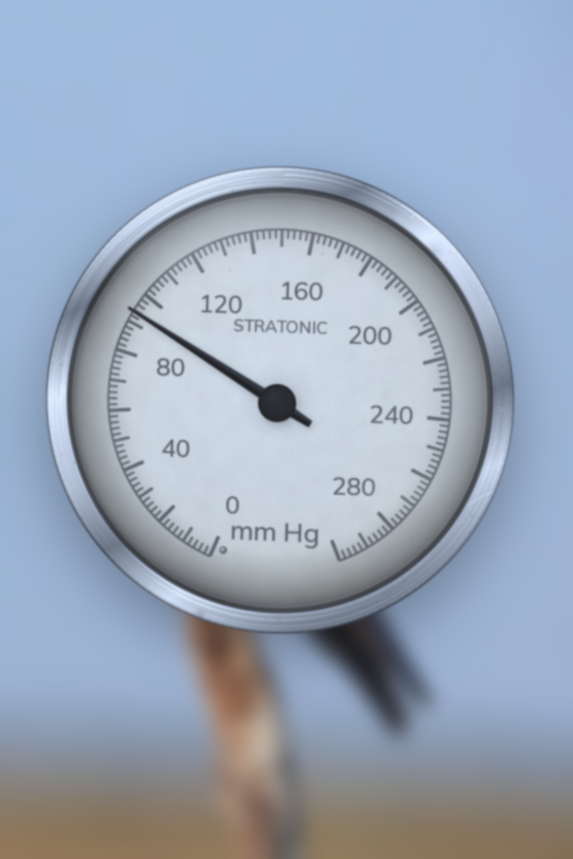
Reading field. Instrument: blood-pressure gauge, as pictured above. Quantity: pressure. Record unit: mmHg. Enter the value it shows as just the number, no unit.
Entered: 94
